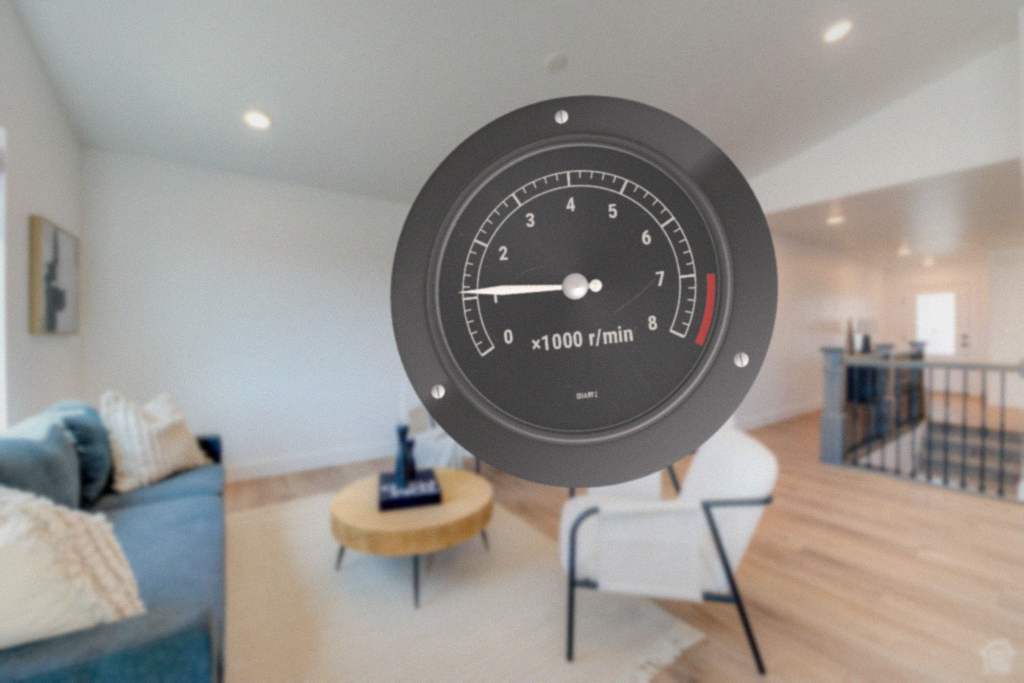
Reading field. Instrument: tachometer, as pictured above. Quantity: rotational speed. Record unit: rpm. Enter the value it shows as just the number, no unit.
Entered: 1100
